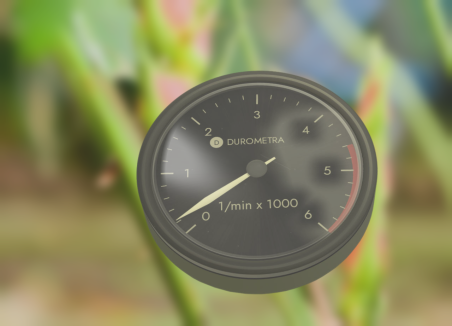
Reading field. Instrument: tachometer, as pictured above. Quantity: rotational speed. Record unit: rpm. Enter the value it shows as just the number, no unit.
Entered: 200
